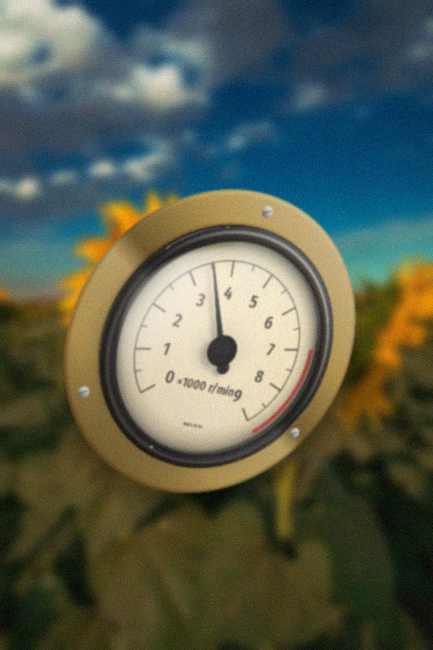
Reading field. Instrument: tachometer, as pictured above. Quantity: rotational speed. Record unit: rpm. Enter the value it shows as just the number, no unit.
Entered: 3500
